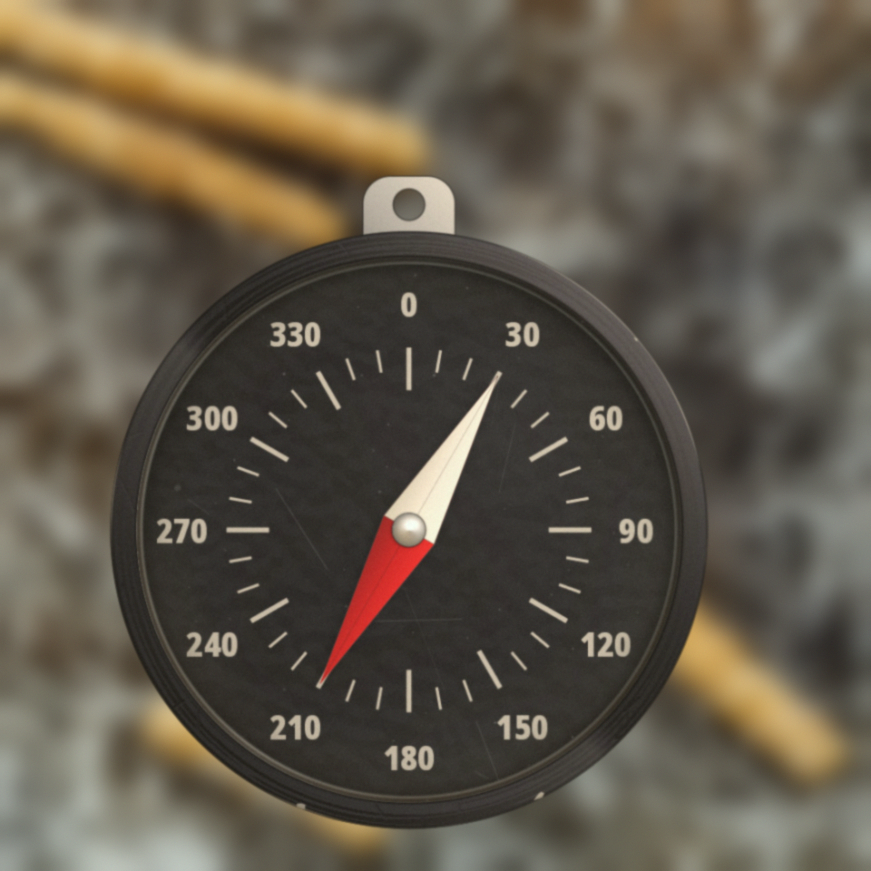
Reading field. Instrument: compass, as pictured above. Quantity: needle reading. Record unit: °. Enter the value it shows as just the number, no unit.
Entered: 210
